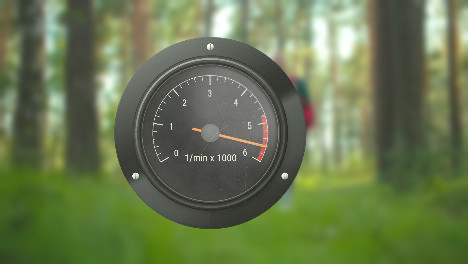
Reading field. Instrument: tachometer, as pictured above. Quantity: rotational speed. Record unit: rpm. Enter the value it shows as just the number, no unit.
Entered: 5600
